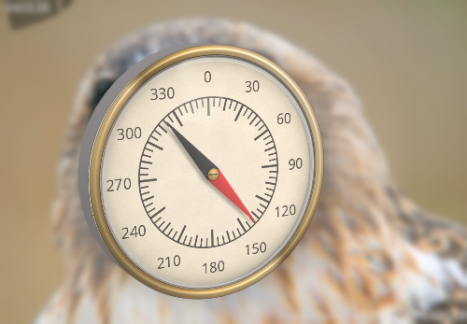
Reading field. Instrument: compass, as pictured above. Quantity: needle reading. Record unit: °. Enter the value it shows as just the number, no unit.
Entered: 140
